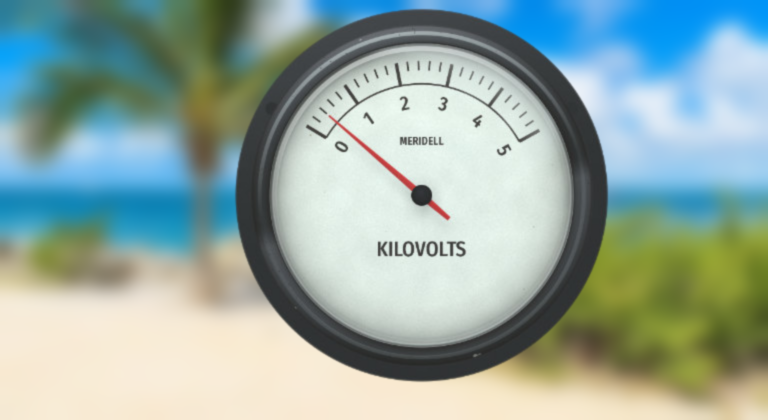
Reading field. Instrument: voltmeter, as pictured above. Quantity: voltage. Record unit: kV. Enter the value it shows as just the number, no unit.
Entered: 0.4
